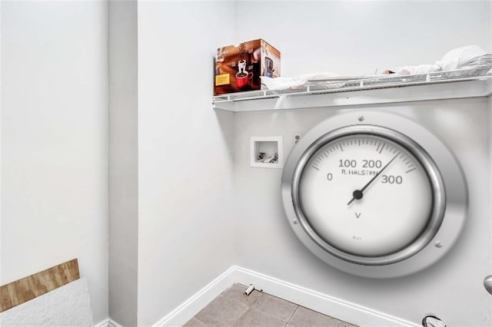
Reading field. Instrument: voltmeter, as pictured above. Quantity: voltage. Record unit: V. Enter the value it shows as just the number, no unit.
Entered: 250
